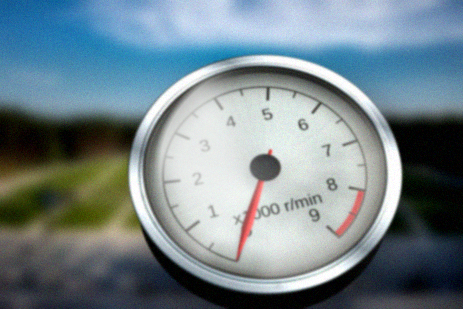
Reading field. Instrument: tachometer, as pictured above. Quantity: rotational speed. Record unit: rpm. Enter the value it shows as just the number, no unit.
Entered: 0
